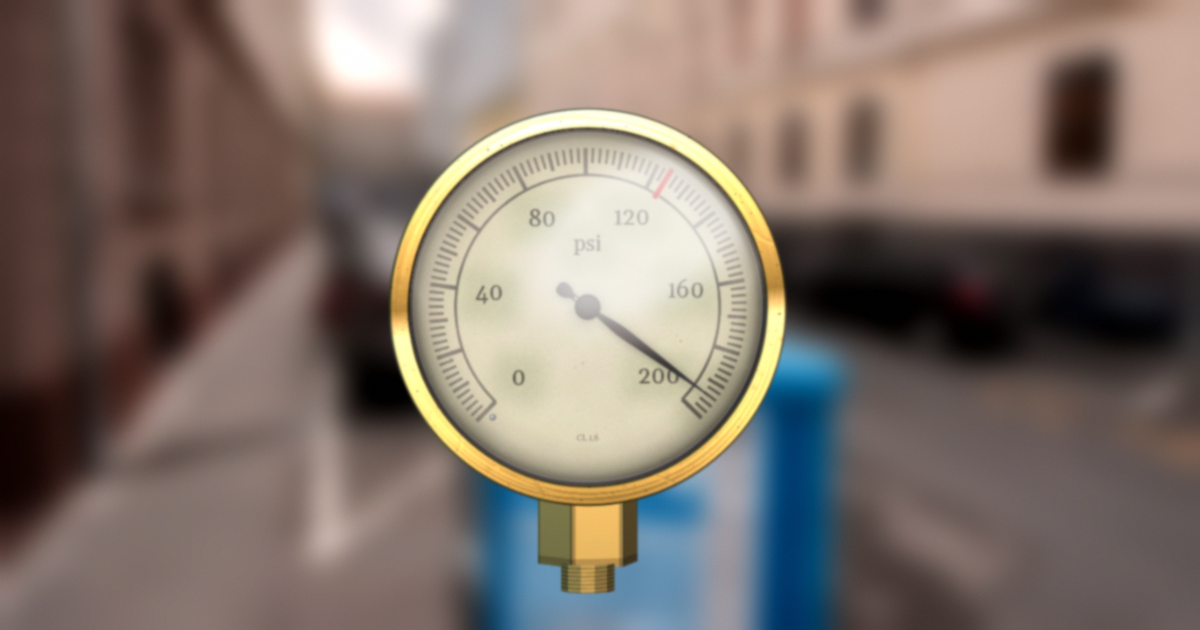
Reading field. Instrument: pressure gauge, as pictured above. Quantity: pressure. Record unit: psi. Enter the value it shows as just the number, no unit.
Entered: 194
